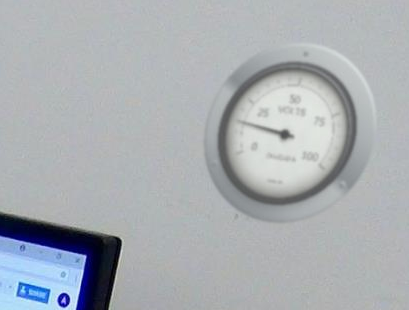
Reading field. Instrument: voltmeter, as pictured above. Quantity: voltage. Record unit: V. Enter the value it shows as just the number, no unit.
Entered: 15
